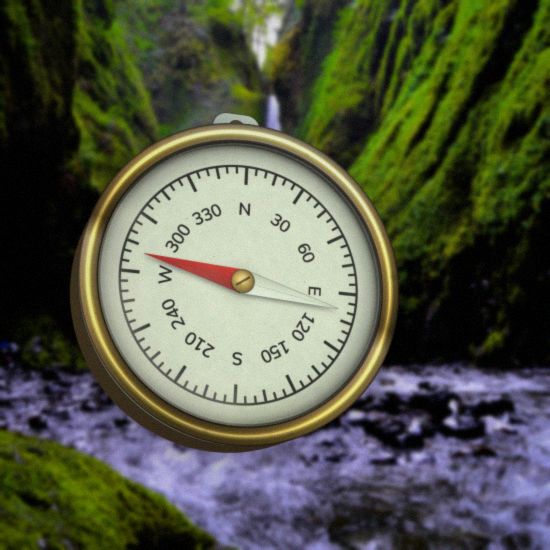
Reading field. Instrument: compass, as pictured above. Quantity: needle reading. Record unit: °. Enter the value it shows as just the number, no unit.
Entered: 280
